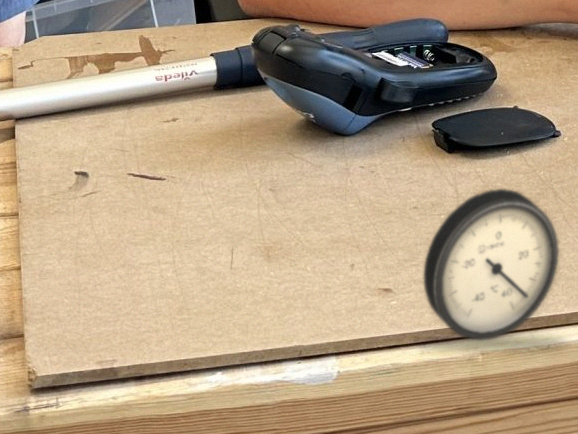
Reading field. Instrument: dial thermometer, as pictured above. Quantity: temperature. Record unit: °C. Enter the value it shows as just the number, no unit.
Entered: 35
